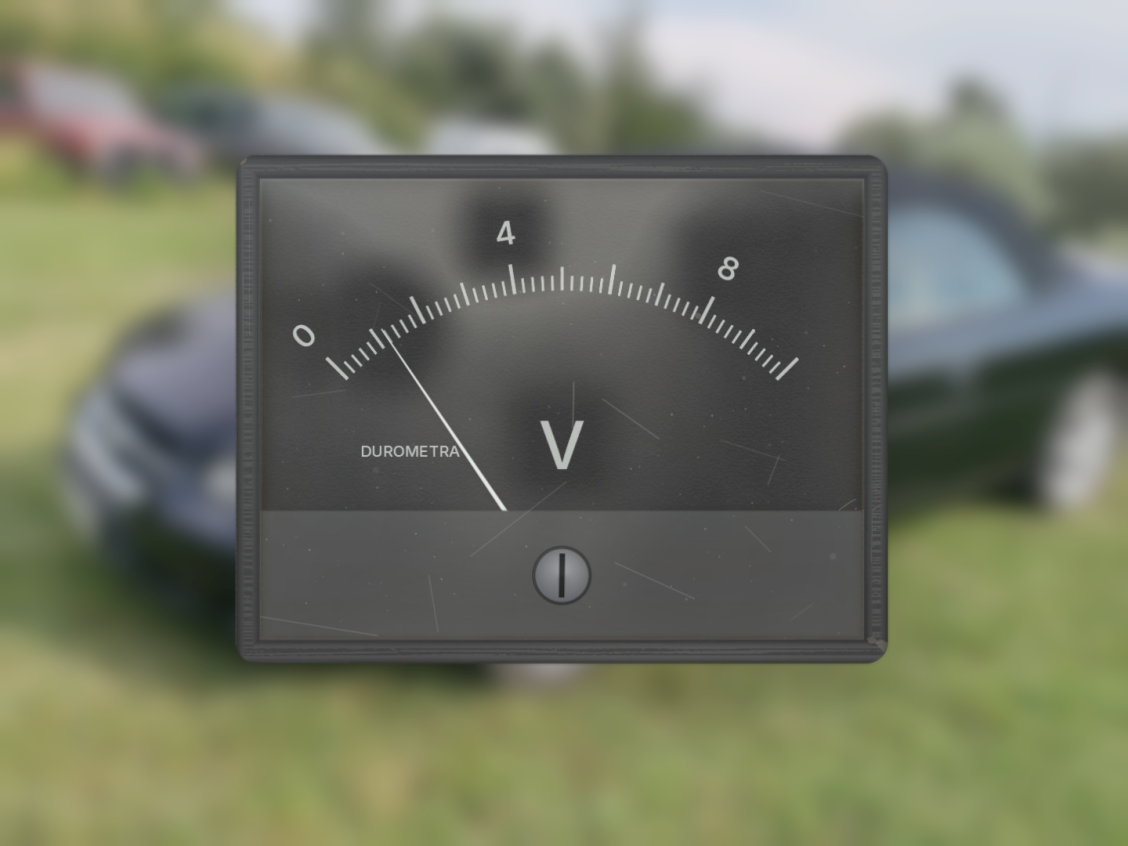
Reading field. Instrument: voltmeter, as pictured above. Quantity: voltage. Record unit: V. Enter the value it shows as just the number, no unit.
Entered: 1.2
